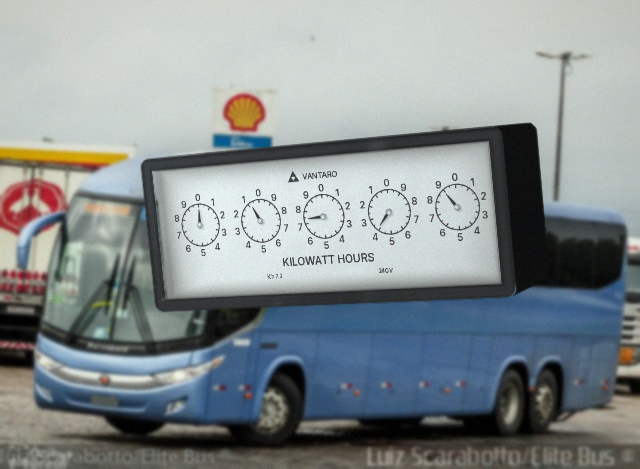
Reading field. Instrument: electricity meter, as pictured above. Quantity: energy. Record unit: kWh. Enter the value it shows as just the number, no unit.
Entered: 739
